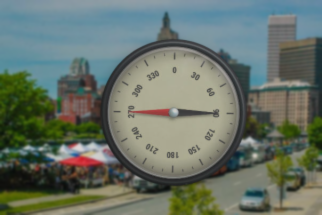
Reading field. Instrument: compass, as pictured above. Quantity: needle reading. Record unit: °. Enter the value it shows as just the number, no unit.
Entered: 270
